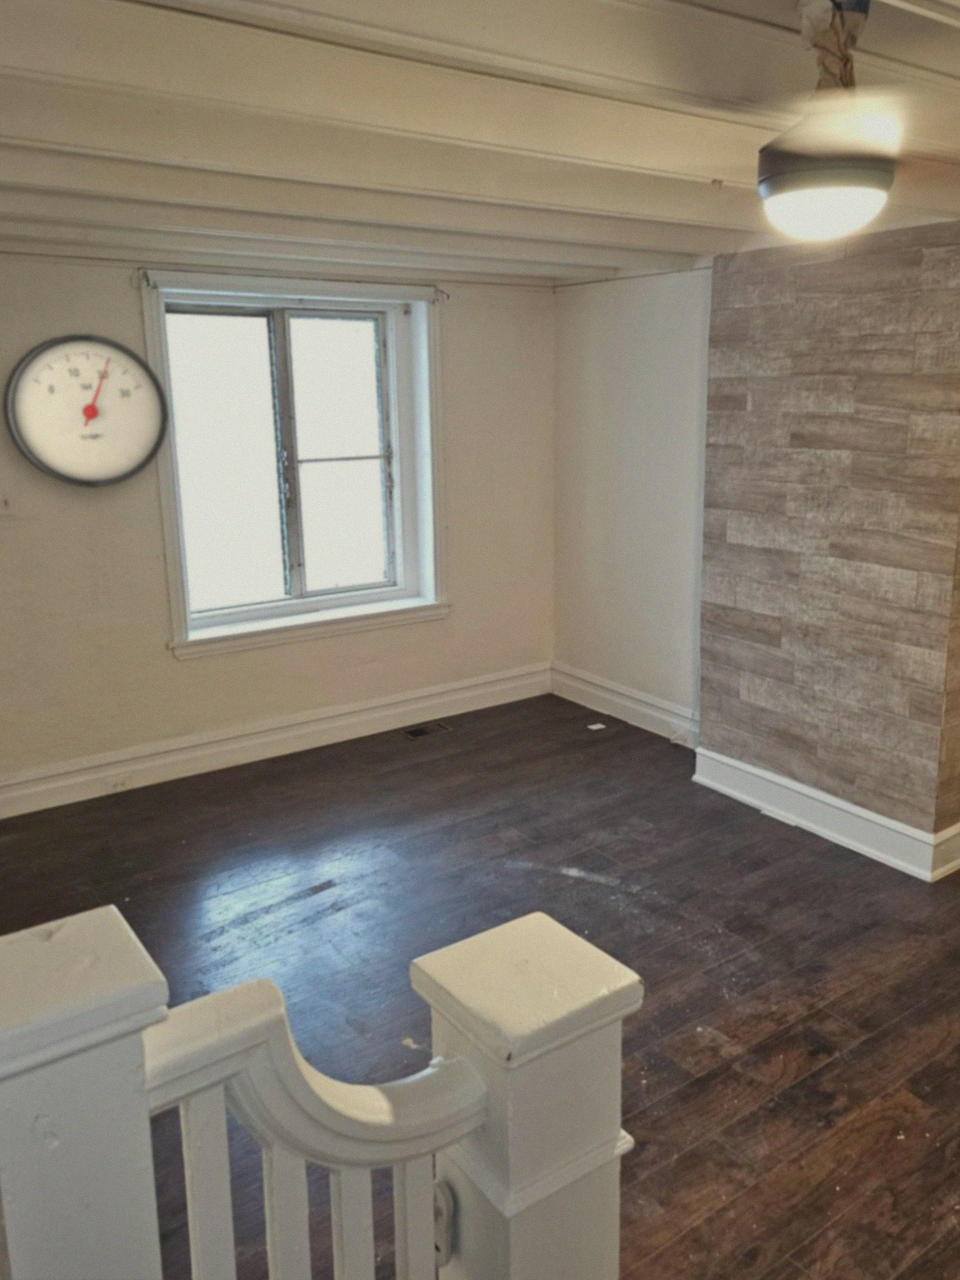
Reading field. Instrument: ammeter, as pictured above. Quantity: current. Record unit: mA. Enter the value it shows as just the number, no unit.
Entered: 20
